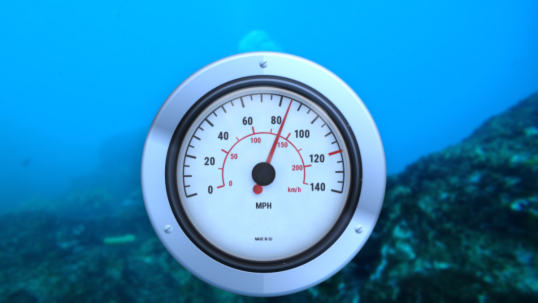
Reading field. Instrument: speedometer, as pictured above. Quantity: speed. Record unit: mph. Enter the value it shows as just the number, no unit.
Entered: 85
